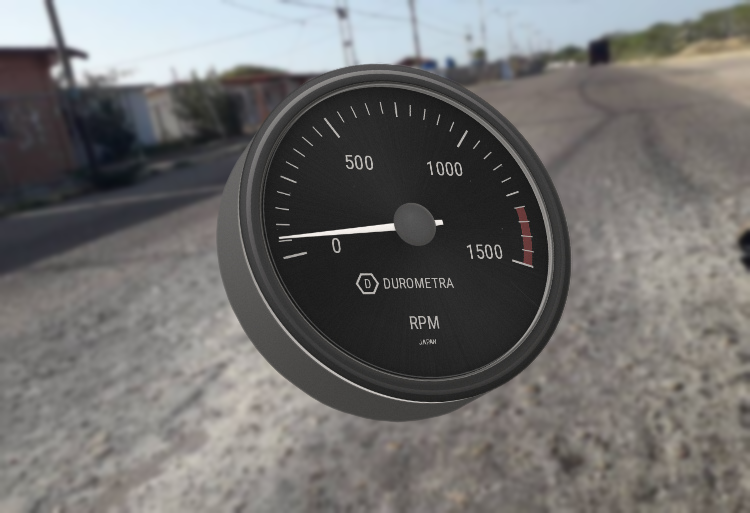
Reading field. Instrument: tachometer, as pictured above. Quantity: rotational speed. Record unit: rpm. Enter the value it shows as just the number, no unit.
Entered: 50
